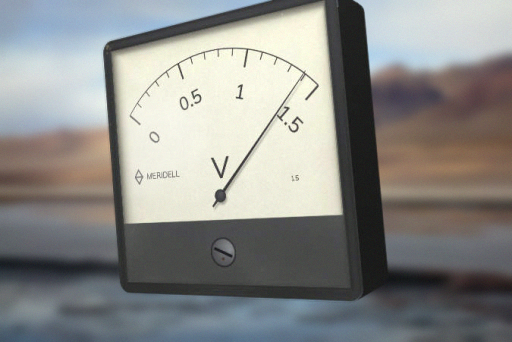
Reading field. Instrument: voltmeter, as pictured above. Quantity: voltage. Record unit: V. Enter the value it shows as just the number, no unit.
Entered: 1.4
